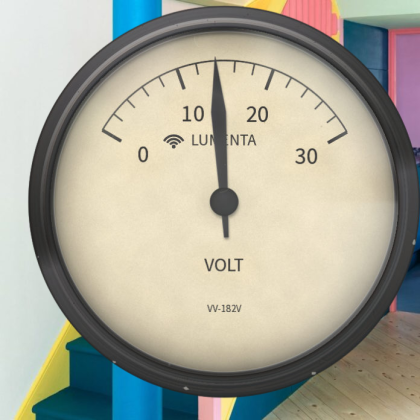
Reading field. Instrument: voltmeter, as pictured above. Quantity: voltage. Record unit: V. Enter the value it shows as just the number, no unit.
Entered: 14
